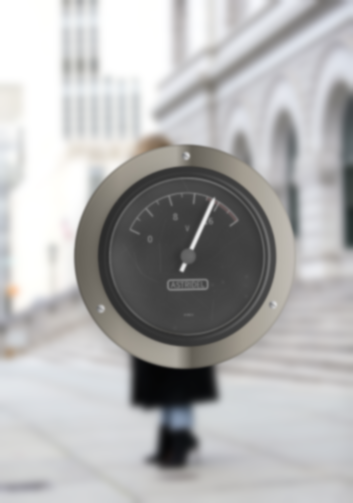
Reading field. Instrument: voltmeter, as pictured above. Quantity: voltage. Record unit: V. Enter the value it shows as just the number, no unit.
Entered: 15
